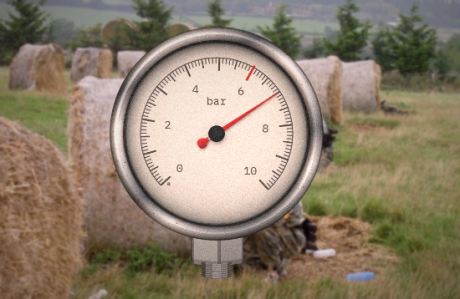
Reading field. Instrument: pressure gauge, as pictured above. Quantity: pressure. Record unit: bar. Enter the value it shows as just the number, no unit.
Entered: 7
